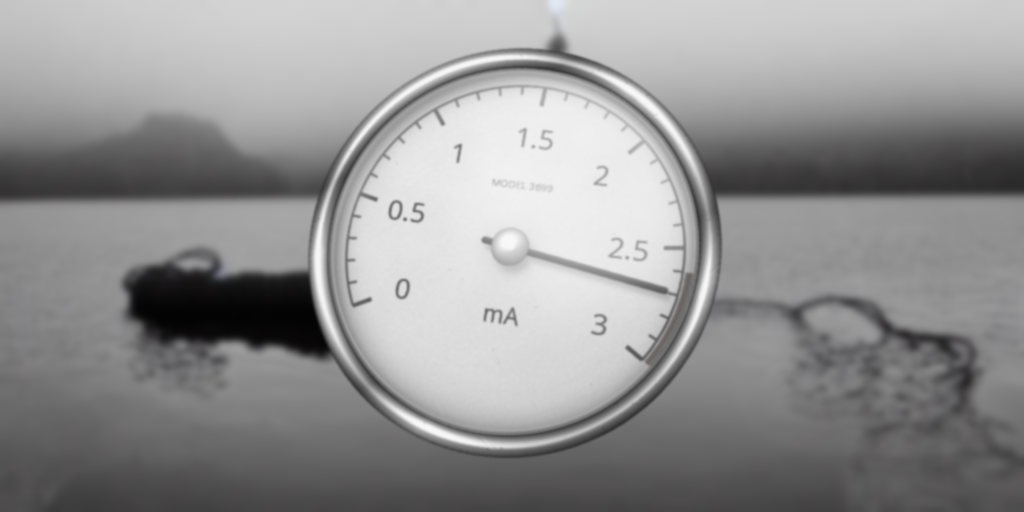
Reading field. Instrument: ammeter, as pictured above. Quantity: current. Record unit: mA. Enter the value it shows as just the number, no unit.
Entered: 2.7
